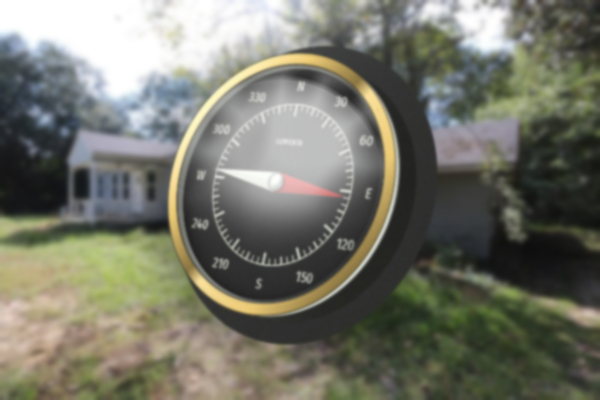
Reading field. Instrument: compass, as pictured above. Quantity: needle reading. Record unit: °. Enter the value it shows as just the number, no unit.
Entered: 95
